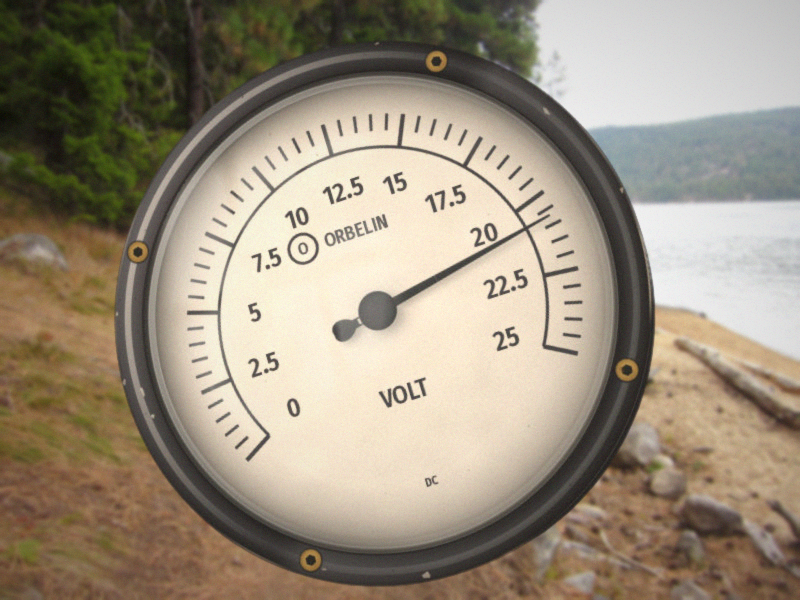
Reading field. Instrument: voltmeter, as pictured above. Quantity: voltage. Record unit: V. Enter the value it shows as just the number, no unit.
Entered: 20.75
